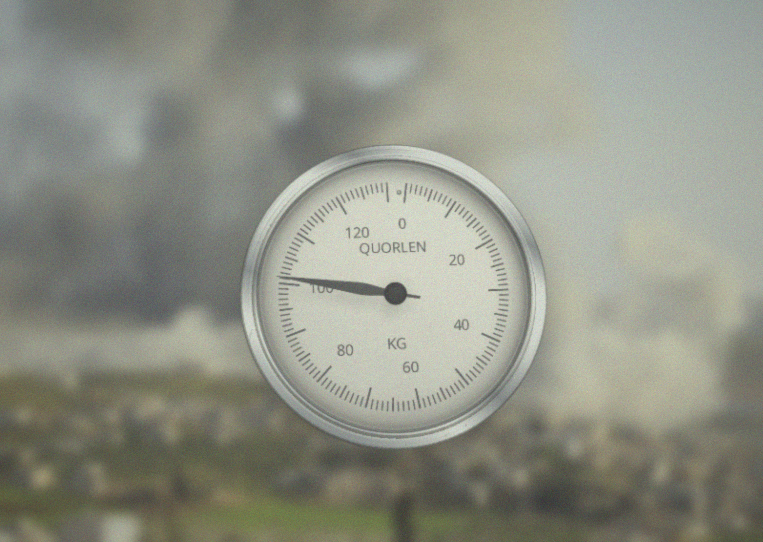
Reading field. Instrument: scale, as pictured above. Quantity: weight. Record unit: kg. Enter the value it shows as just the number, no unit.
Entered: 101
